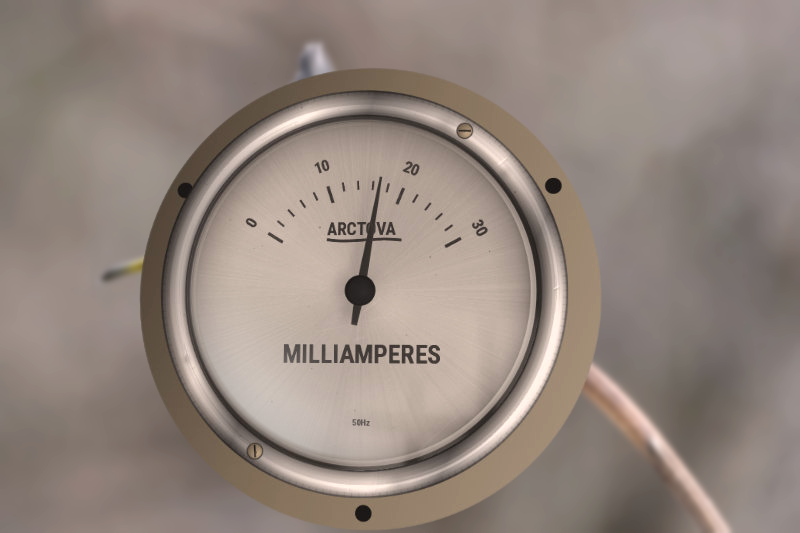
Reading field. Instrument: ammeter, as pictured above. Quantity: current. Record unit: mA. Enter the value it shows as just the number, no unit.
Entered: 17
